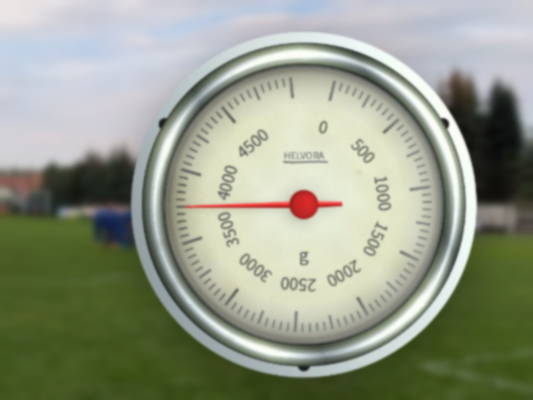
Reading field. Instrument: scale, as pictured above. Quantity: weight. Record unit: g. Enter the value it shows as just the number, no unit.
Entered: 3750
